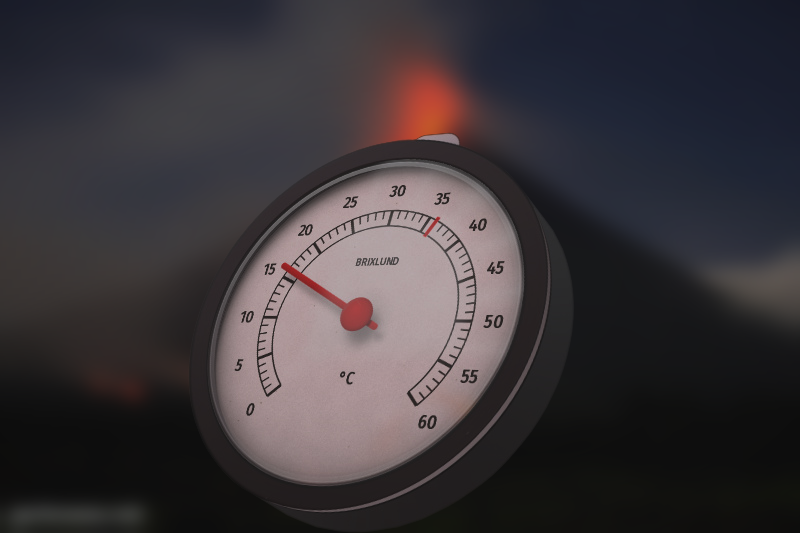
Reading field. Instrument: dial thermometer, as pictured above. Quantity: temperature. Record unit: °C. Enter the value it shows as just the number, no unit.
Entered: 16
